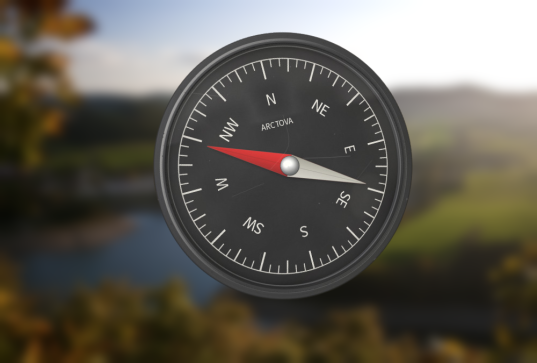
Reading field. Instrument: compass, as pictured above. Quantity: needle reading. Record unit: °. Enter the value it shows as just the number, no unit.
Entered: 297.5
